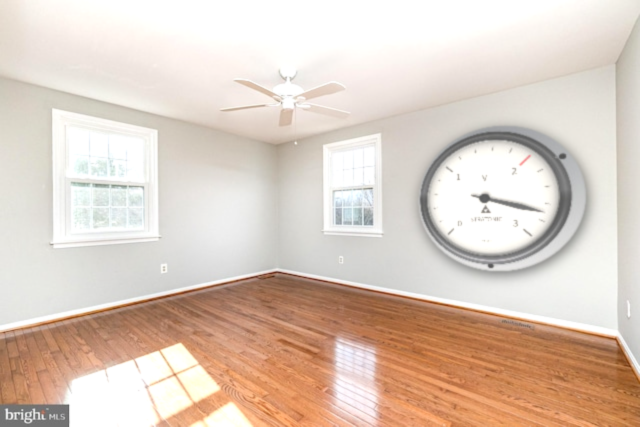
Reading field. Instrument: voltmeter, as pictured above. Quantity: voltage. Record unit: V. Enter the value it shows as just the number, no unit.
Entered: 2.7
